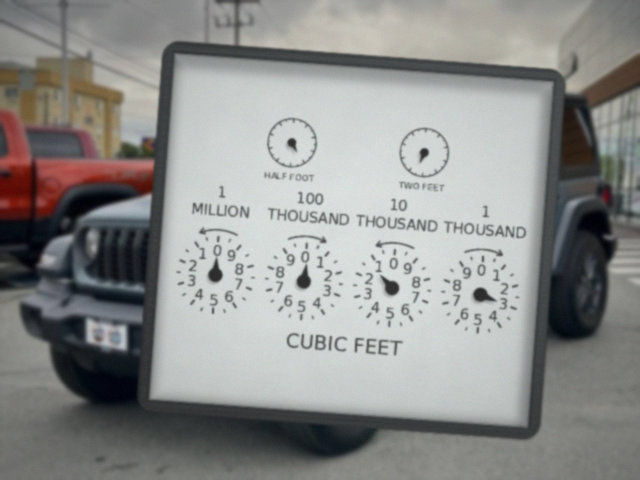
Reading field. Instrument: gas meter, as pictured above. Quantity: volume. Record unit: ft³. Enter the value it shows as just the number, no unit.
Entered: 1300
